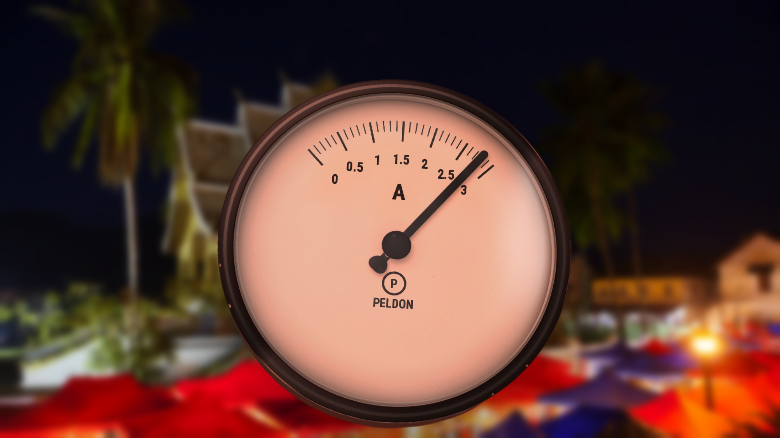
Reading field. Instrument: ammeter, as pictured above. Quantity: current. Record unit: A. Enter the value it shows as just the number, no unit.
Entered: 2.8
